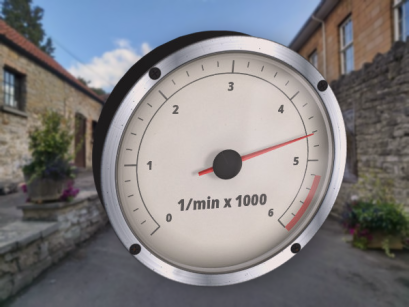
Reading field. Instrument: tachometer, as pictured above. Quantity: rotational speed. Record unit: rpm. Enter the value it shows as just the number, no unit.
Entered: 4600
